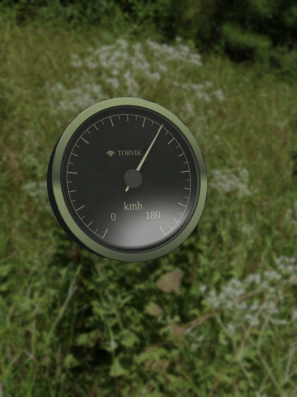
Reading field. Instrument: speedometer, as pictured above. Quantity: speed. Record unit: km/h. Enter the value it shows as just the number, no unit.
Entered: 110
